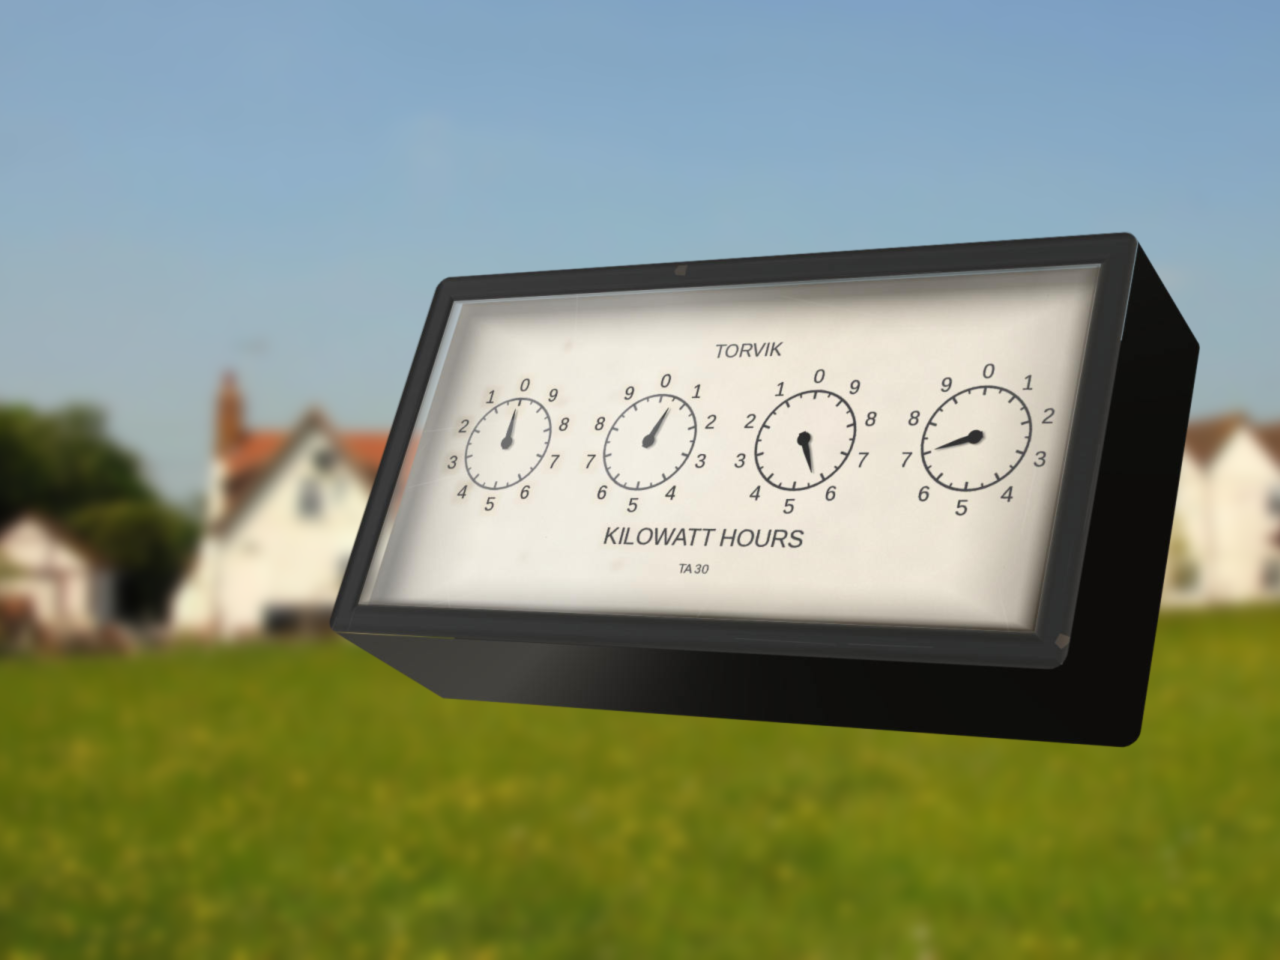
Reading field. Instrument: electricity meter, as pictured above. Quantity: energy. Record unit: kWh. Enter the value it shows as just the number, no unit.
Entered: 57
